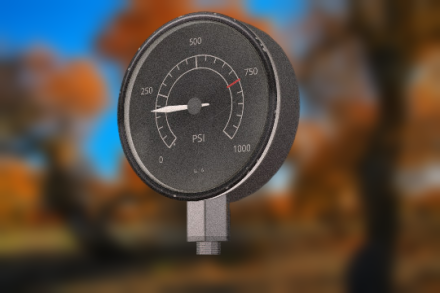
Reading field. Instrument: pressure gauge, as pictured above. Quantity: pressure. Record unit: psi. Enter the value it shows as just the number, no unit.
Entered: 175
